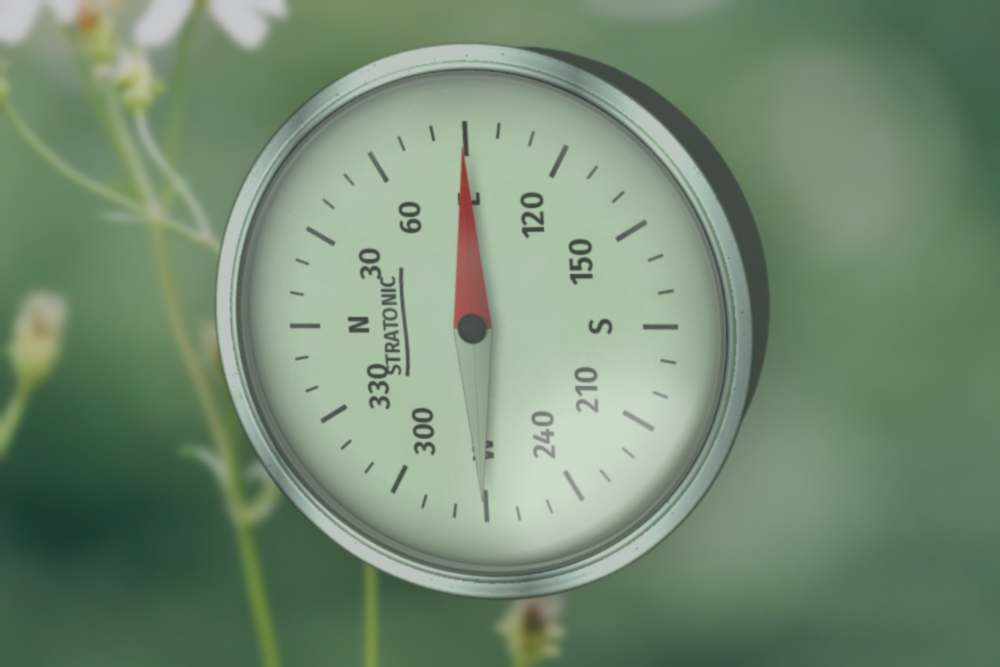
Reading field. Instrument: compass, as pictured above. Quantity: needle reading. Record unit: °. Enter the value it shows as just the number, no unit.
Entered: 90
